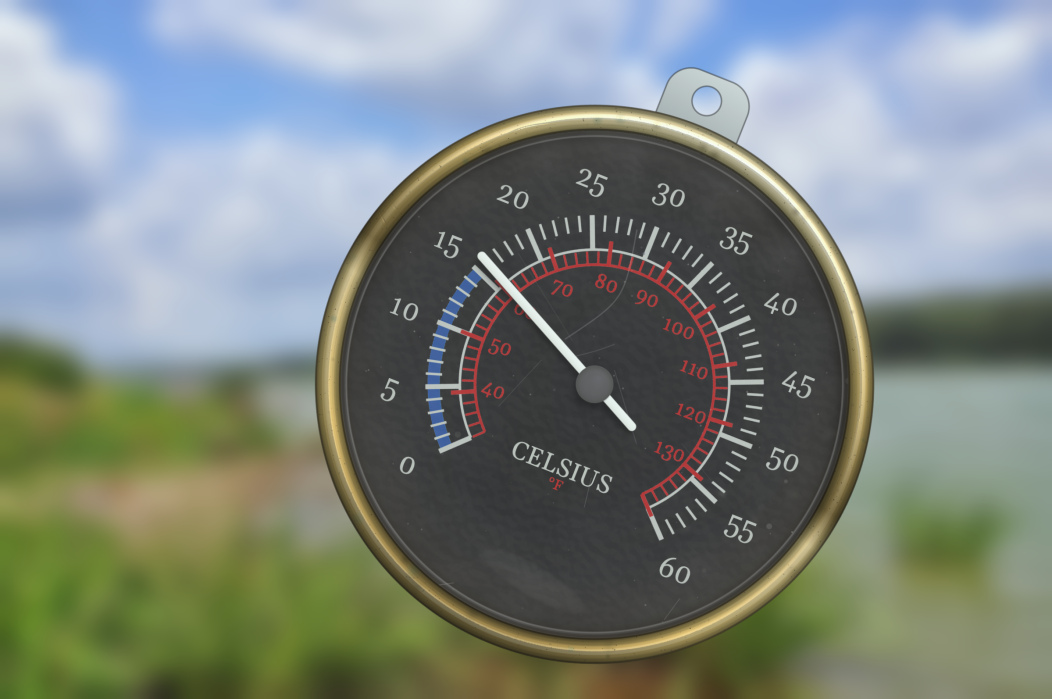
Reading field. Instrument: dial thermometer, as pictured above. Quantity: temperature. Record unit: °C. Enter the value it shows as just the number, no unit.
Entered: 16
